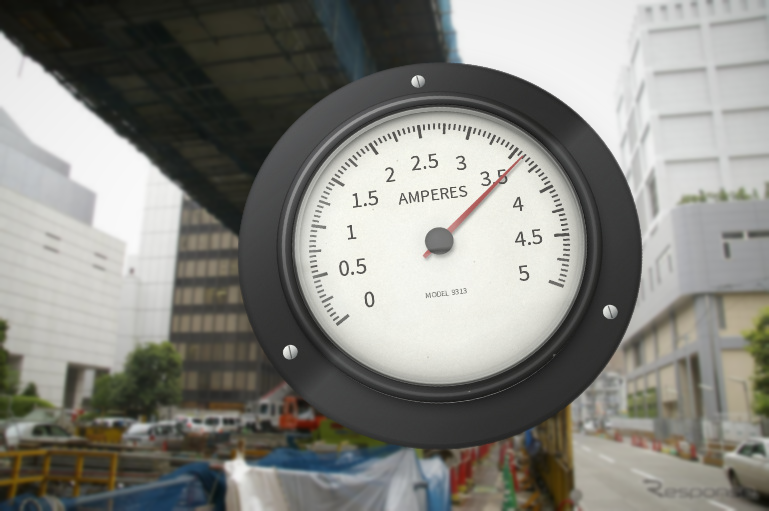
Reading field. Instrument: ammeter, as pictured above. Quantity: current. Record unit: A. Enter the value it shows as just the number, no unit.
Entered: 3.6
